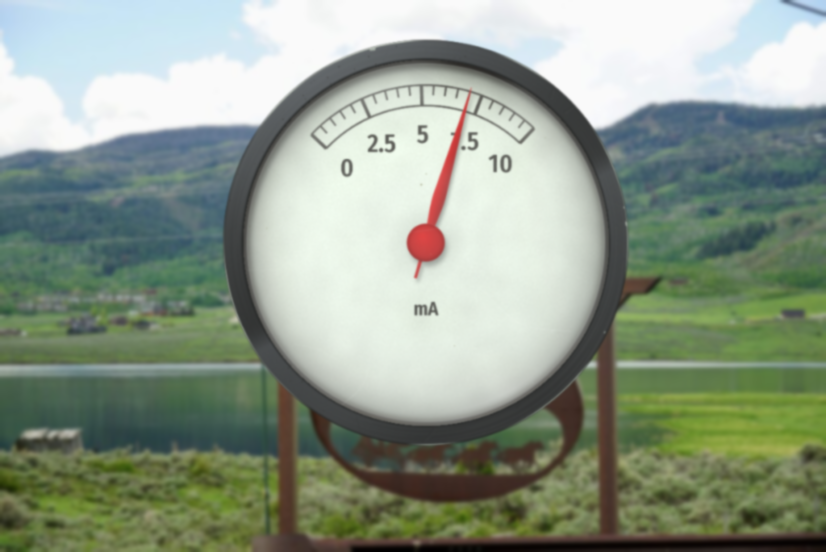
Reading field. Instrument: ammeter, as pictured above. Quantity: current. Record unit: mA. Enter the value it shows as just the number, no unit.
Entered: 7
